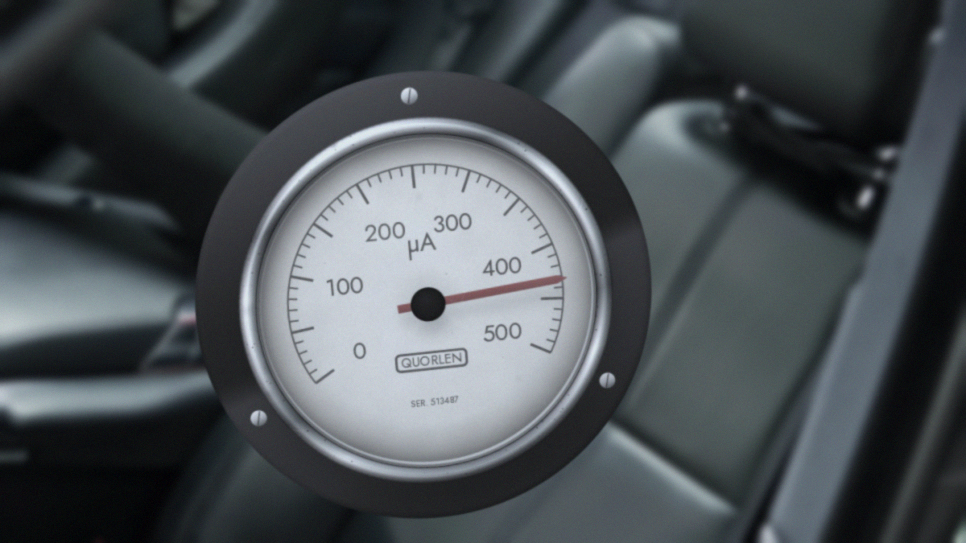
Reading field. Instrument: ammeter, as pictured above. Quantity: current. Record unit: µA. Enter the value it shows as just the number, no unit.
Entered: 430
